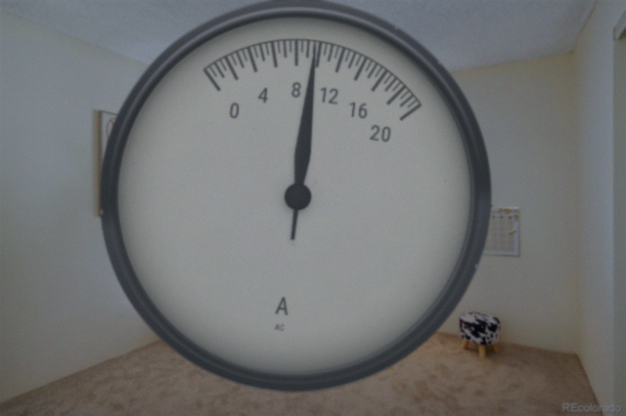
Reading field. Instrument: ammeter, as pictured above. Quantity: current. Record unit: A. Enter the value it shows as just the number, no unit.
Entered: 9.5
